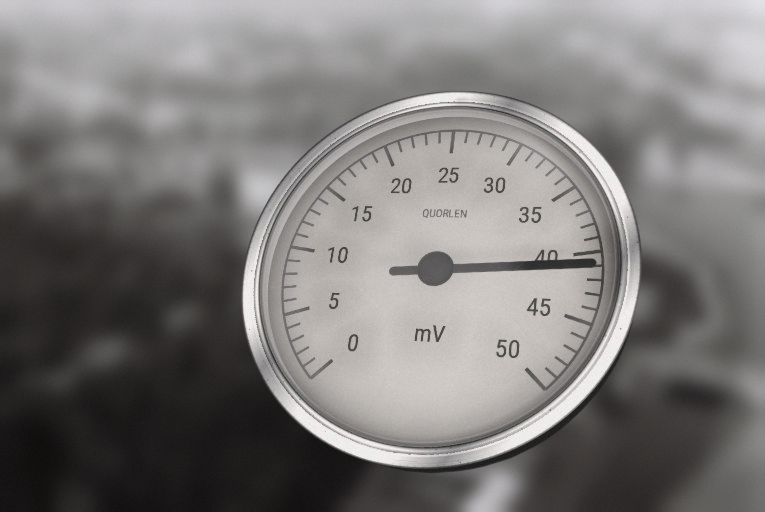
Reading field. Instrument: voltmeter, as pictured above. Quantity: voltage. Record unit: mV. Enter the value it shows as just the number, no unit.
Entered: 41
